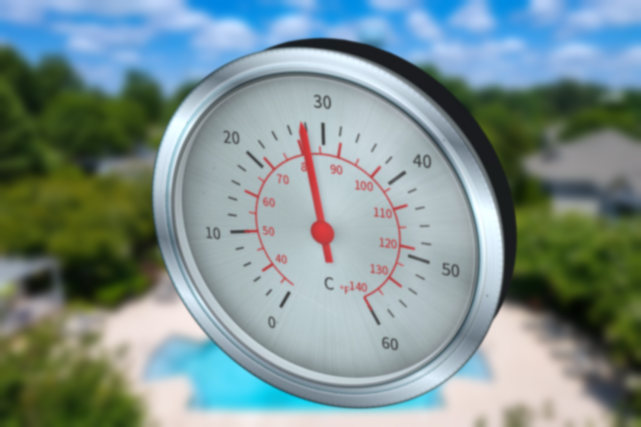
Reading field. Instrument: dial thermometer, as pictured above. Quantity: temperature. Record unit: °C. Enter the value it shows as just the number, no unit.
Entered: 28
